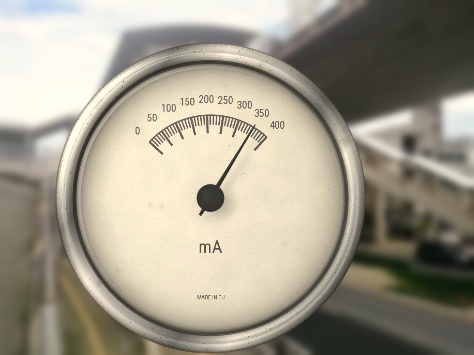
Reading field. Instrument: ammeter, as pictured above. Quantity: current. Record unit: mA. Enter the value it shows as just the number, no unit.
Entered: 350
